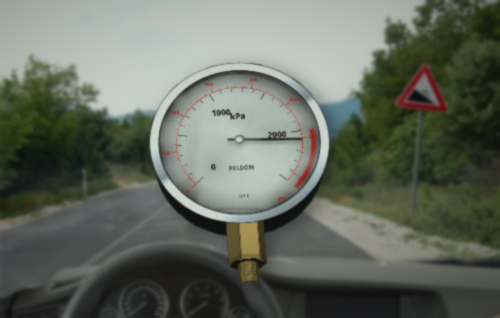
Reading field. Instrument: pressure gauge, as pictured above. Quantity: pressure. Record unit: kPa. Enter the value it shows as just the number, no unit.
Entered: 2100
